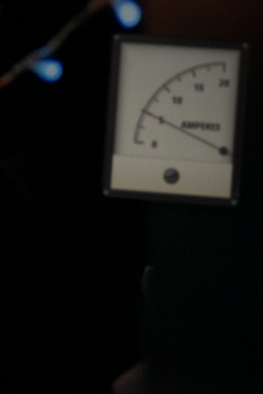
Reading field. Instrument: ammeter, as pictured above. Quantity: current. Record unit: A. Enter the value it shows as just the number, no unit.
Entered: 5
